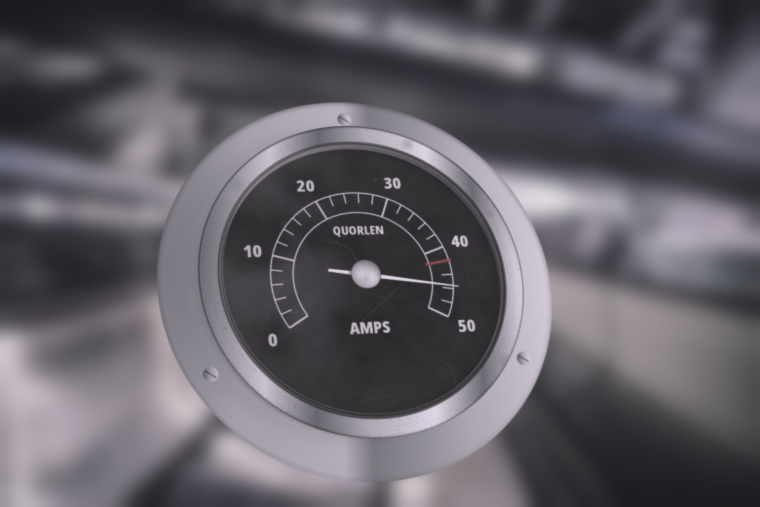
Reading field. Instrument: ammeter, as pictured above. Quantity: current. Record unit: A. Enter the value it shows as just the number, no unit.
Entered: 46
